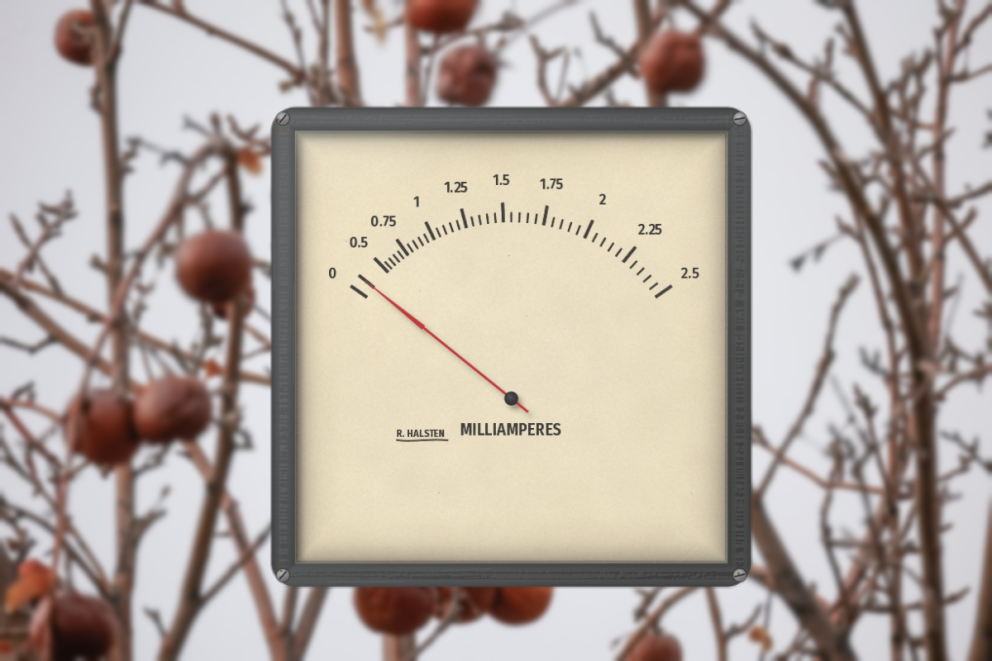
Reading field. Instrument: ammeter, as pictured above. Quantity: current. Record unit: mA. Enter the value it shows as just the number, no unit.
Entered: 0.25
